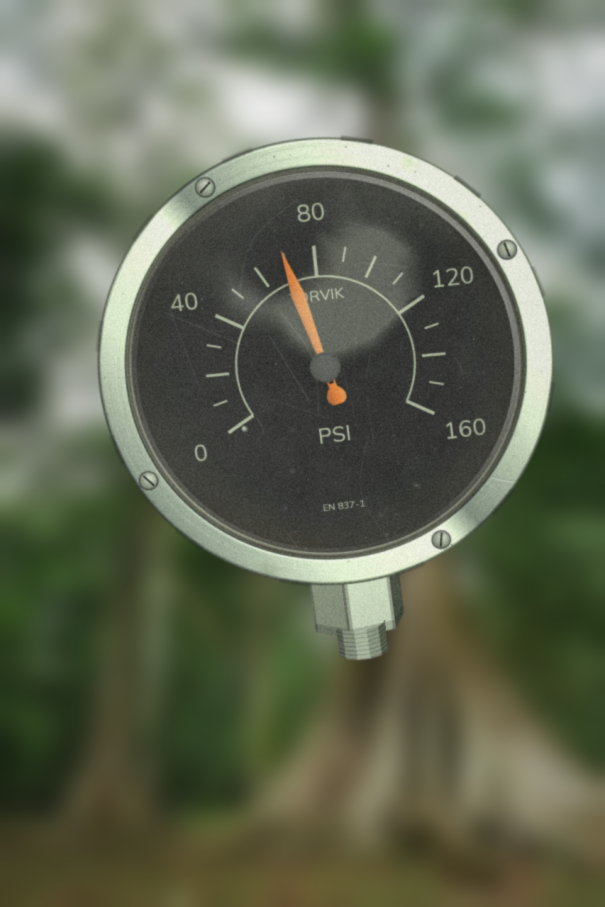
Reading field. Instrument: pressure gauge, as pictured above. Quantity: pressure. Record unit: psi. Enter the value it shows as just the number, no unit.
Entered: 70
